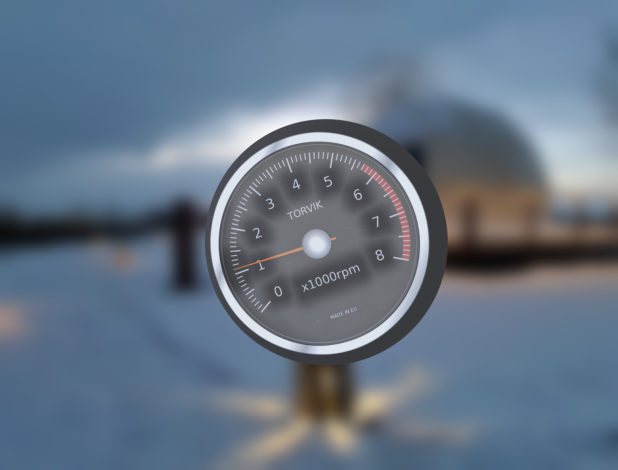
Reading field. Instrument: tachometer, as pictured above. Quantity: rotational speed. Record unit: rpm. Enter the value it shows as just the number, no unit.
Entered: 1100
